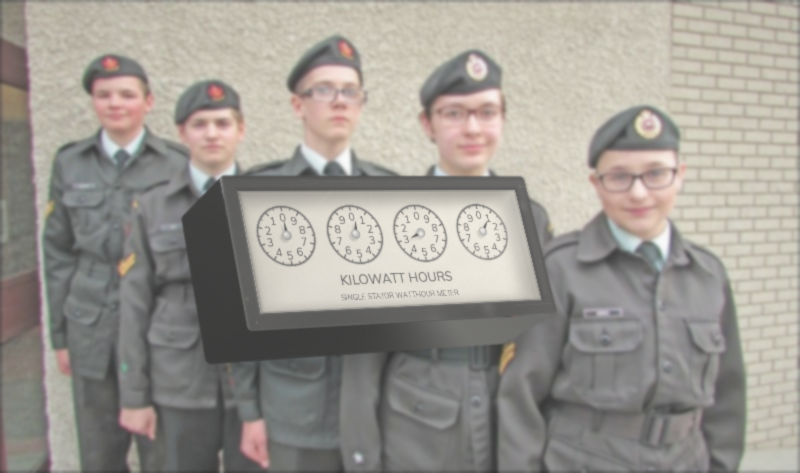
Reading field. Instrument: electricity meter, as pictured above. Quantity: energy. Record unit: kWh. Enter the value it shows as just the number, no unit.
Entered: 31
